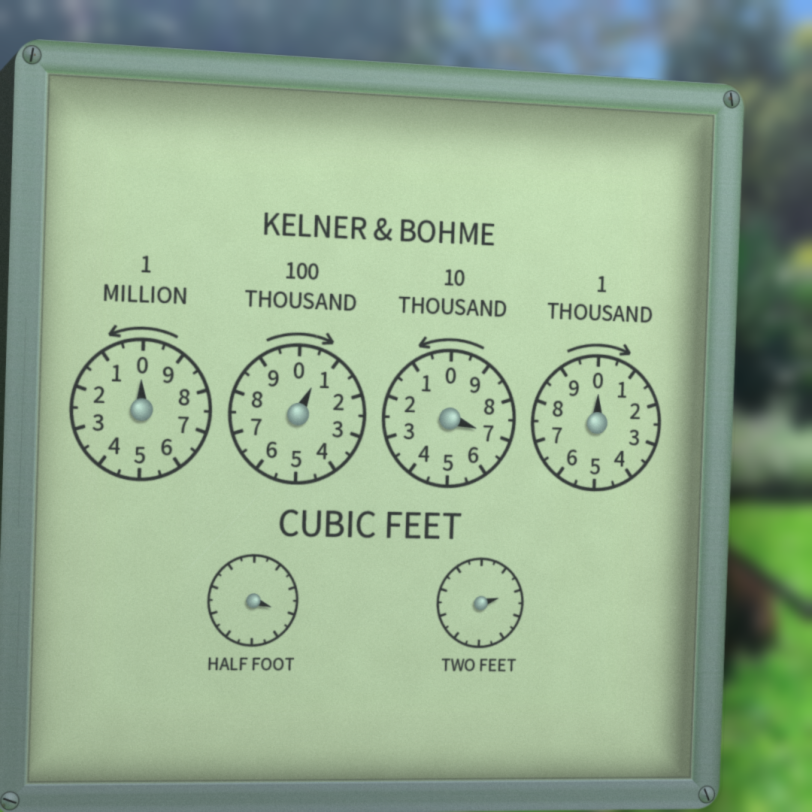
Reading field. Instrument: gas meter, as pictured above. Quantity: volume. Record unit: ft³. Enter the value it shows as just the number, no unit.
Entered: 7000
